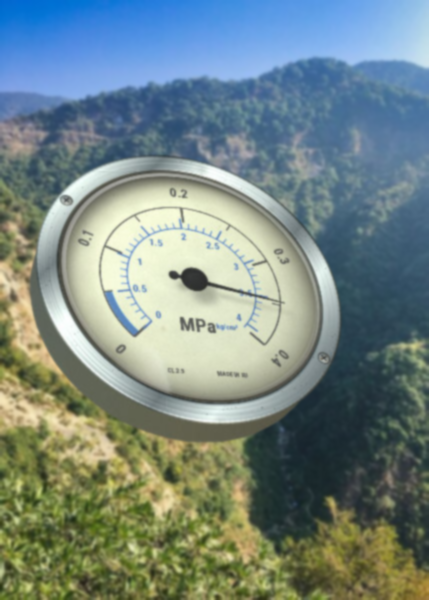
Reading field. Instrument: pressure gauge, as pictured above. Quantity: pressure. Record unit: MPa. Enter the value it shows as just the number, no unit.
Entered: 0.35
